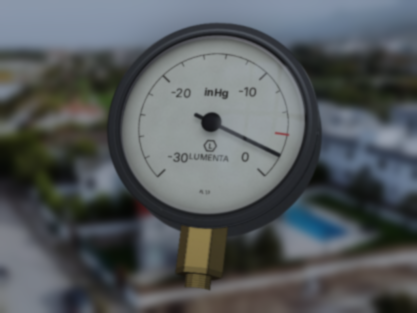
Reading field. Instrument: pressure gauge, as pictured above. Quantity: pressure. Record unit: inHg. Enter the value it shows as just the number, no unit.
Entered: -2
